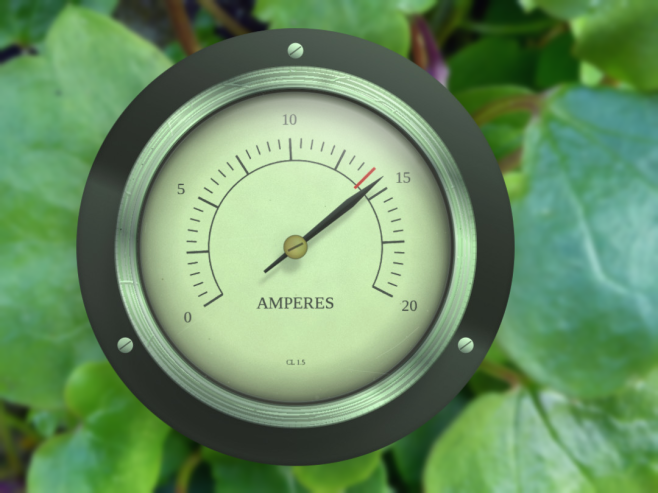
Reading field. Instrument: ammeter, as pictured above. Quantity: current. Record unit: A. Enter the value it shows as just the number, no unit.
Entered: 14.5
